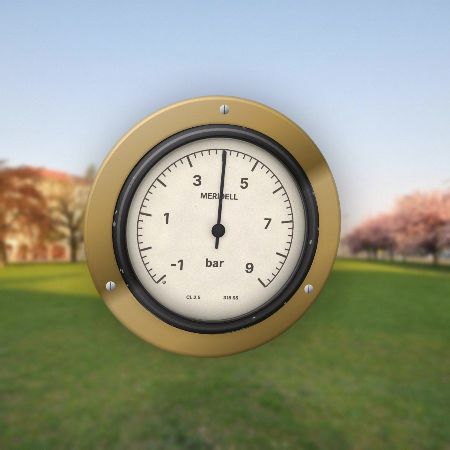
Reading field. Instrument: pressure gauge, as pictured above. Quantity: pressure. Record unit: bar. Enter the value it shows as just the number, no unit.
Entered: 4
